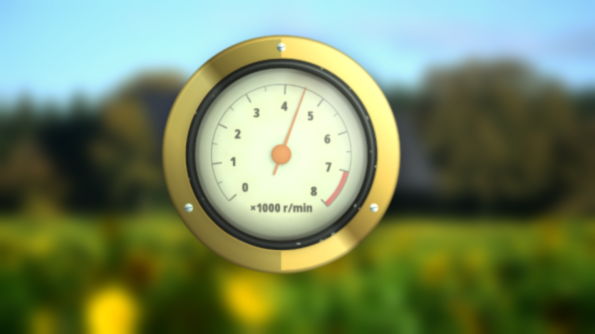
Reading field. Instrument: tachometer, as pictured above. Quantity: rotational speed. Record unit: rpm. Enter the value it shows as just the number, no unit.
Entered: 4500
